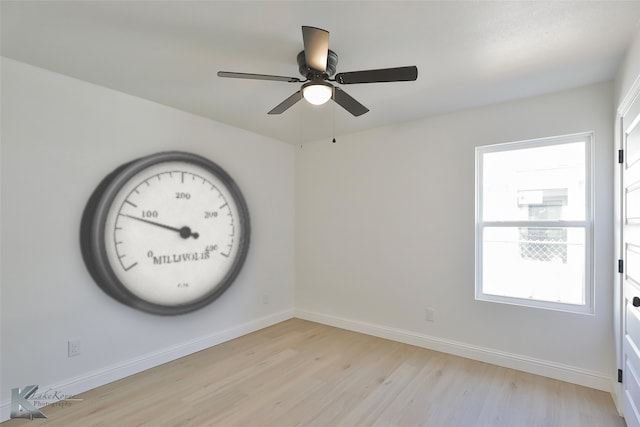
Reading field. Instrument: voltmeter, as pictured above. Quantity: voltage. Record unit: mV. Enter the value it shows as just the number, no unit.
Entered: 80
